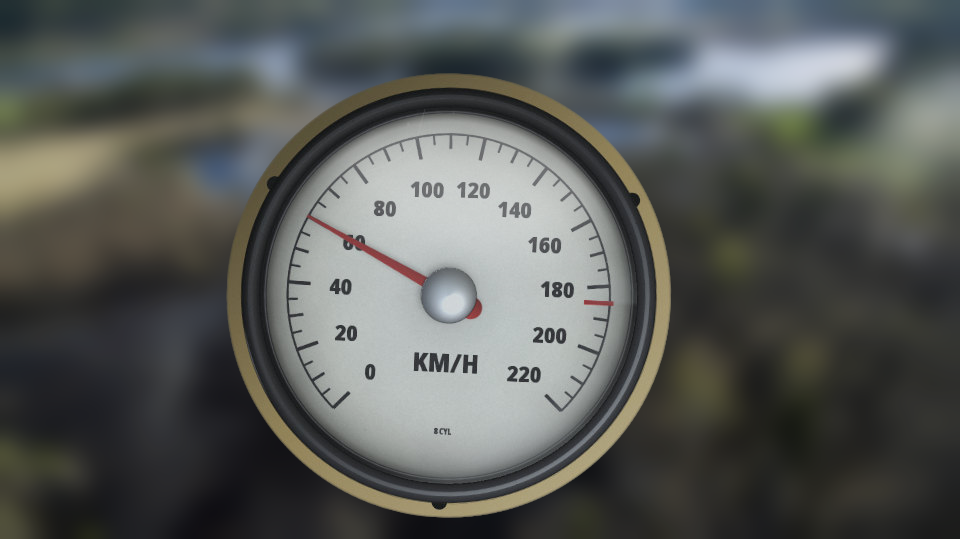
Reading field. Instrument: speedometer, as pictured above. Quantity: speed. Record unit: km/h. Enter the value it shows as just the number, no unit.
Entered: 60
